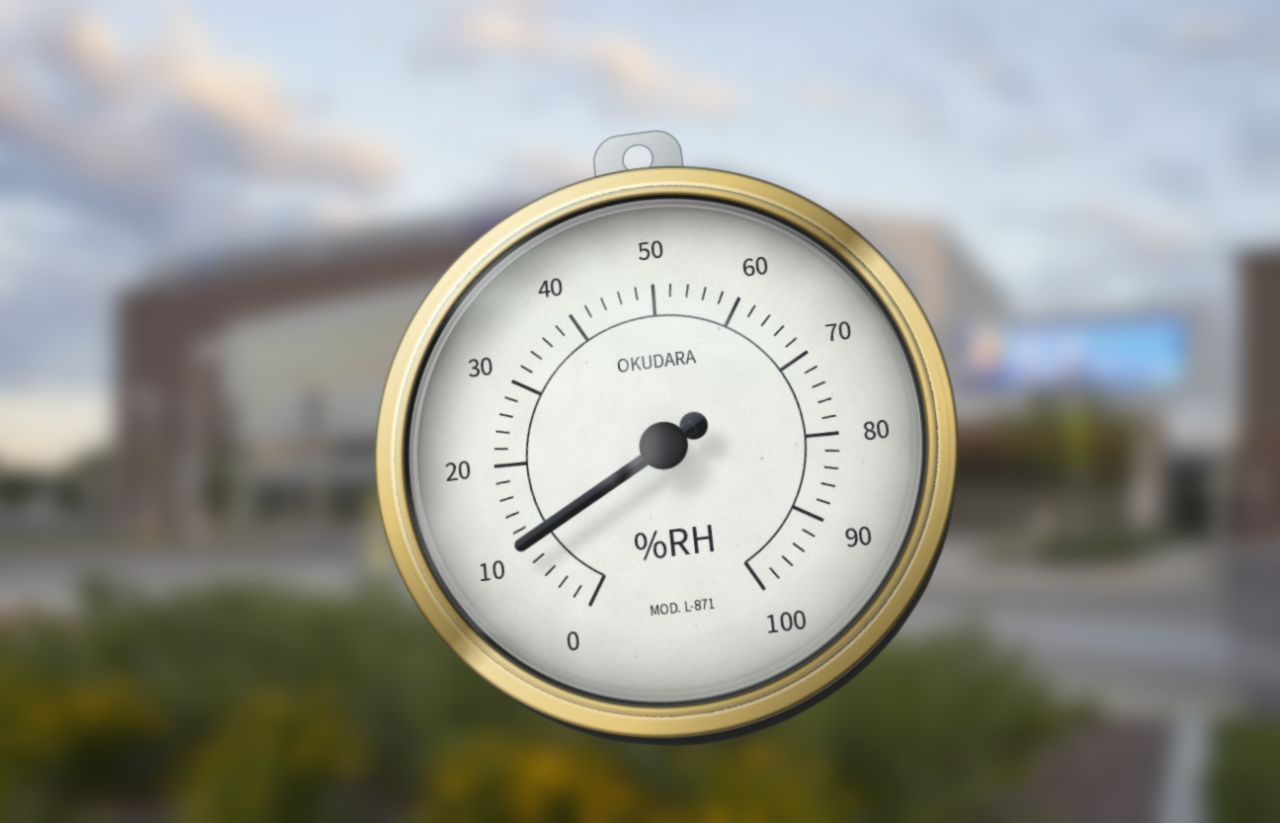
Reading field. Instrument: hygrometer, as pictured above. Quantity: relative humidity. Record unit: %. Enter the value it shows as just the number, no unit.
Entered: 10
